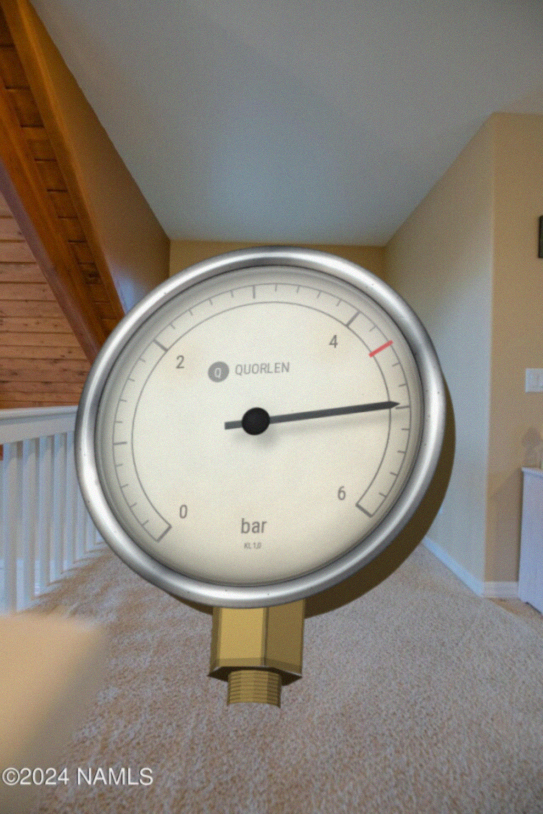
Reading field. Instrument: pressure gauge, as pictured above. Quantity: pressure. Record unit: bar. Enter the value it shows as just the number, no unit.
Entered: 5
